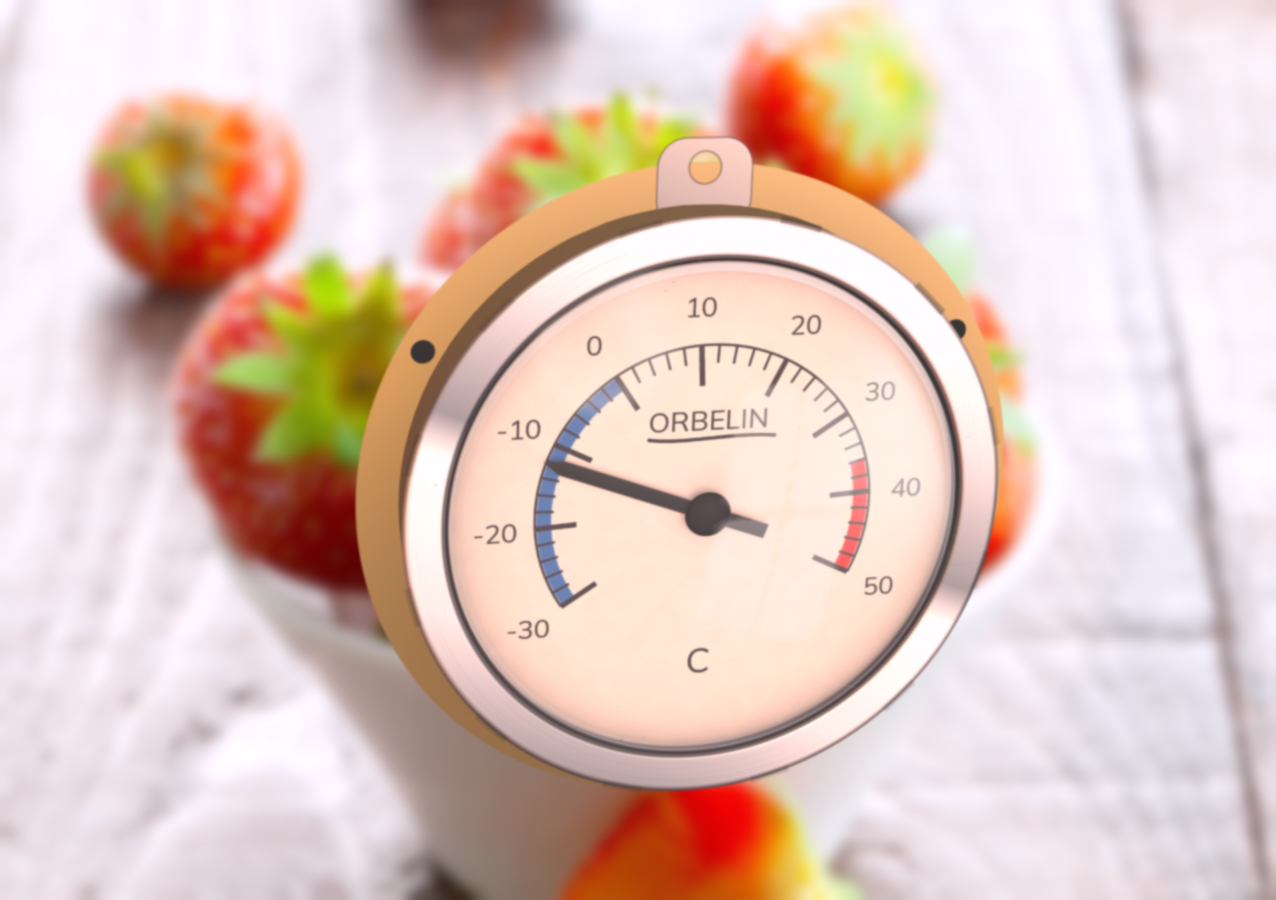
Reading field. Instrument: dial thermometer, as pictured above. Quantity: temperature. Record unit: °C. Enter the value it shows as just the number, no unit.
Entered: -12
